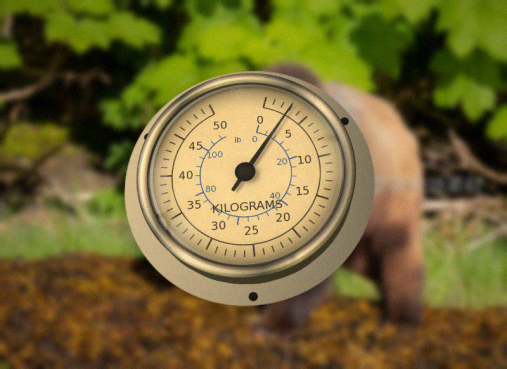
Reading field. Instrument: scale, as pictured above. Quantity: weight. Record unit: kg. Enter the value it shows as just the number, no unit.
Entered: 3
